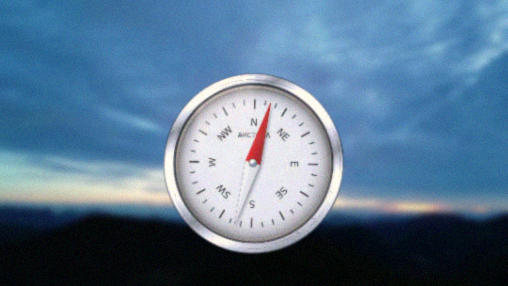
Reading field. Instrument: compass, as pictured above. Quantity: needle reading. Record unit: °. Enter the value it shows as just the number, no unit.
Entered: 15
